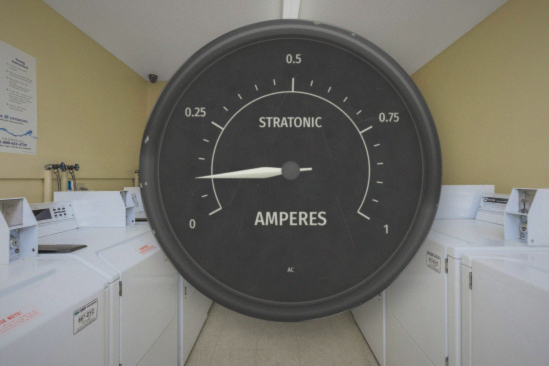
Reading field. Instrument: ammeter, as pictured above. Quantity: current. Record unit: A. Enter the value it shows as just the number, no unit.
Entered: 0.1
